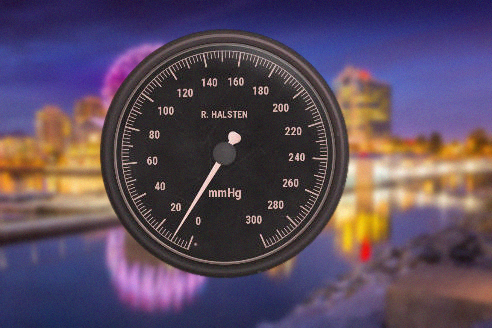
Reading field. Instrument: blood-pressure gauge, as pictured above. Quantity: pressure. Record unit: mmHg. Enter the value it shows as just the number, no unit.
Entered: 10
